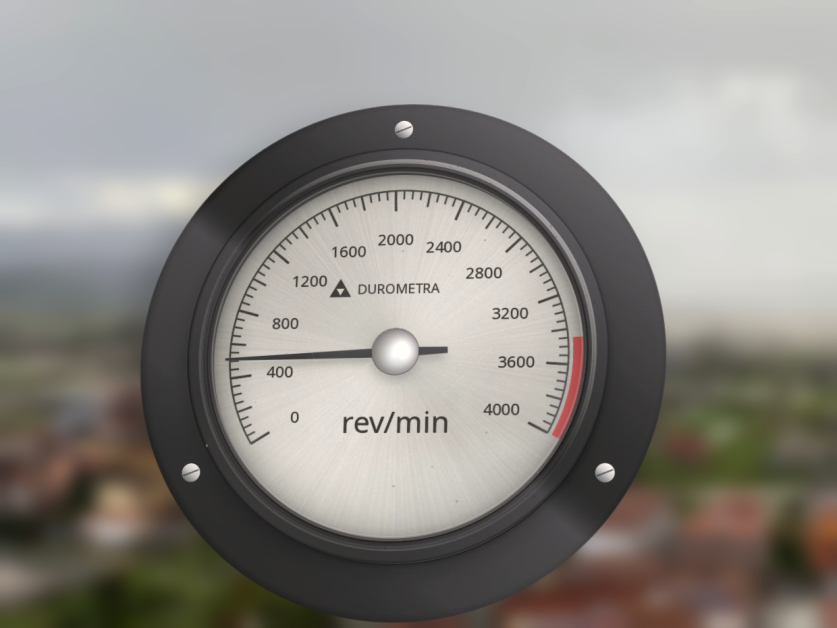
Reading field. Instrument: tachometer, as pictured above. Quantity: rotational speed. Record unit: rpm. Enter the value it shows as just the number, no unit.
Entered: 500
